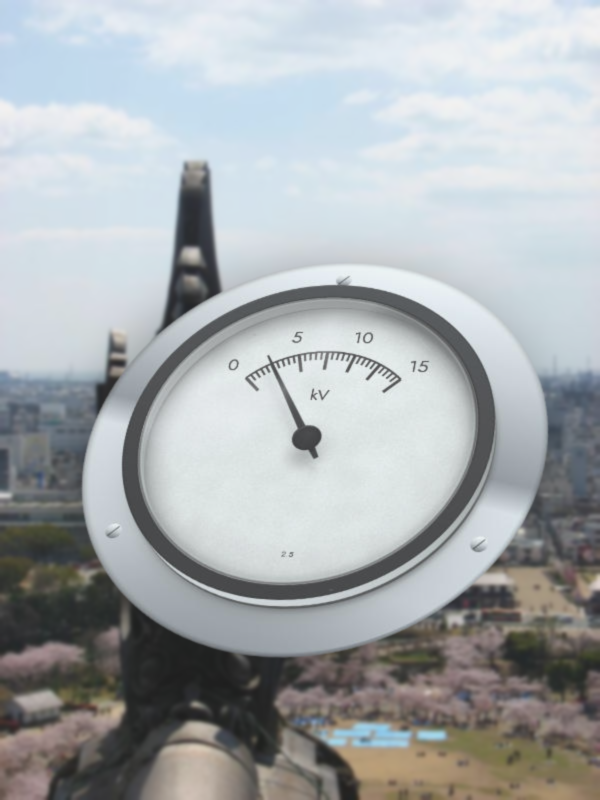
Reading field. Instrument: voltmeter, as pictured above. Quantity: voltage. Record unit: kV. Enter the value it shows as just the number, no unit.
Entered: 2.5
